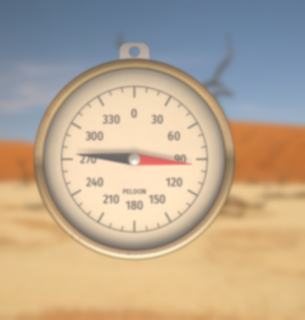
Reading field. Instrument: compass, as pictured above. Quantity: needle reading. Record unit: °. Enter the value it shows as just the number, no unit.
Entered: 95
